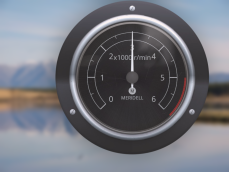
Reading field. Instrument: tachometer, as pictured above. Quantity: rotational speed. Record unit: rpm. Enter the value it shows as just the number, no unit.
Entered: 3000
